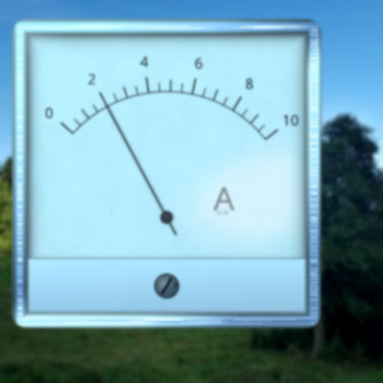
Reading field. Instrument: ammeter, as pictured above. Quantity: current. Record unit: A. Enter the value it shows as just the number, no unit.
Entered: 2
